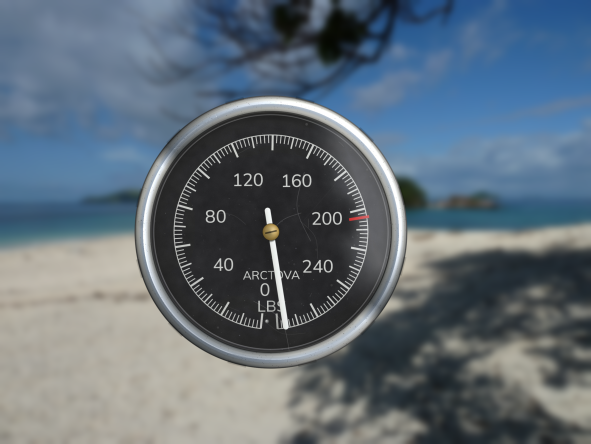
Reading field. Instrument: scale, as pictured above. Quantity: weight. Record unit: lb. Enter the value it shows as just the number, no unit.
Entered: 276
